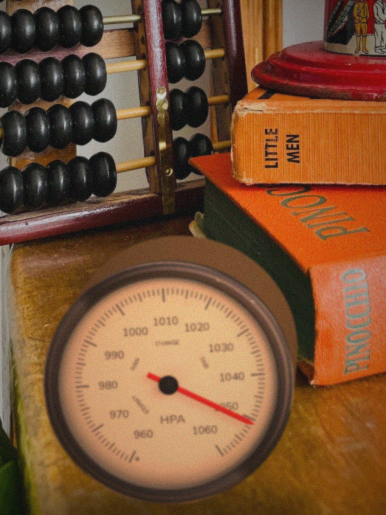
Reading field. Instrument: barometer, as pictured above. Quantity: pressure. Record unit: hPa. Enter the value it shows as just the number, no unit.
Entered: 1050
